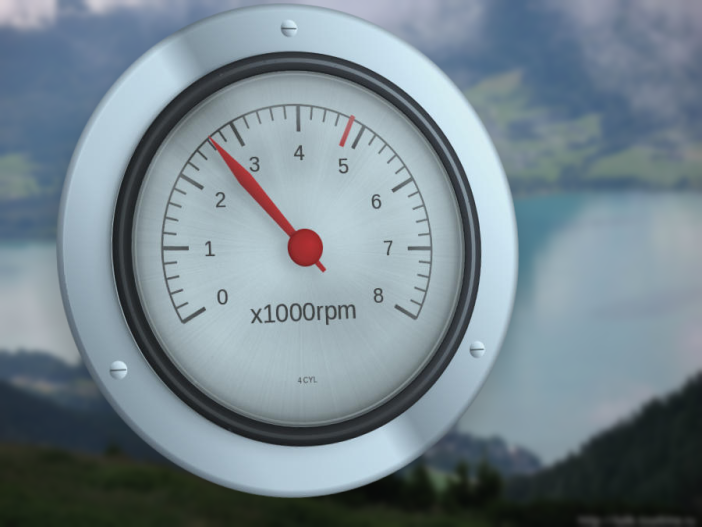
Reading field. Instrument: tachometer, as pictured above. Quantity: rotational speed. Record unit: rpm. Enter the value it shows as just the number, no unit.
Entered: 2600
